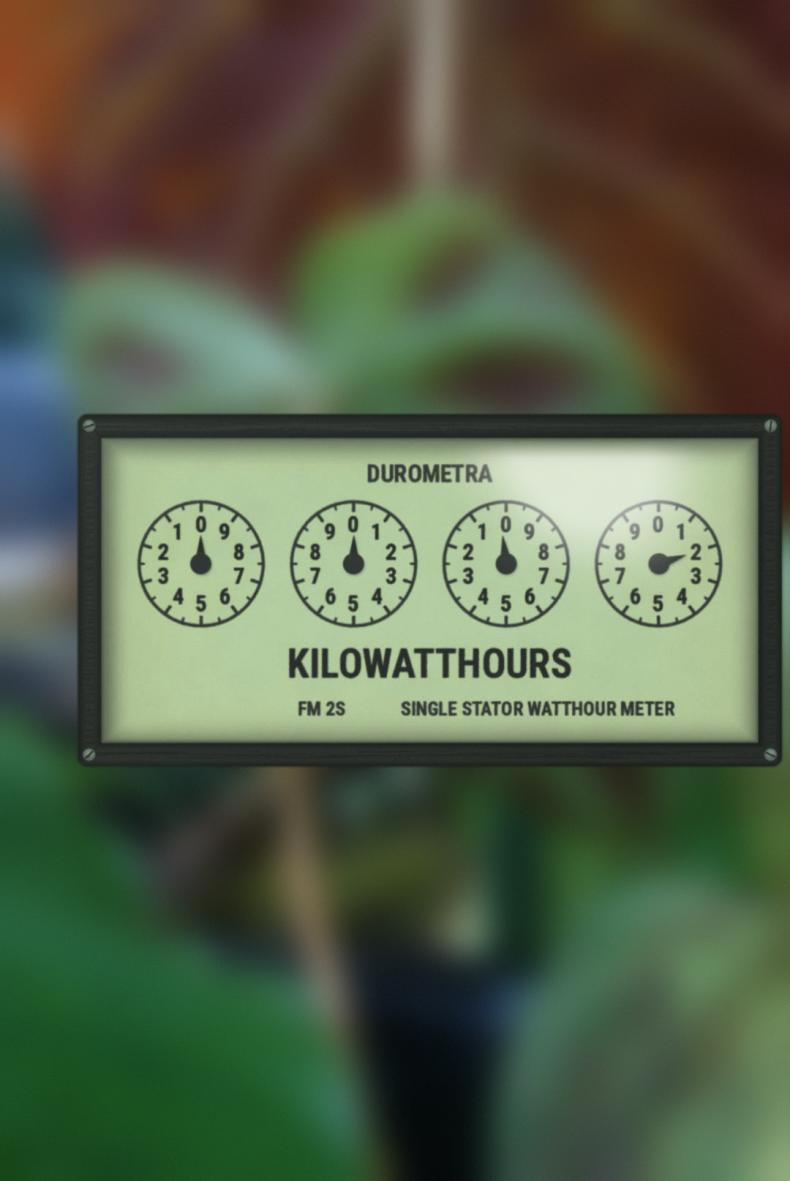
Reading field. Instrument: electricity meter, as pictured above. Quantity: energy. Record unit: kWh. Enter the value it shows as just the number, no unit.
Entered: 2
